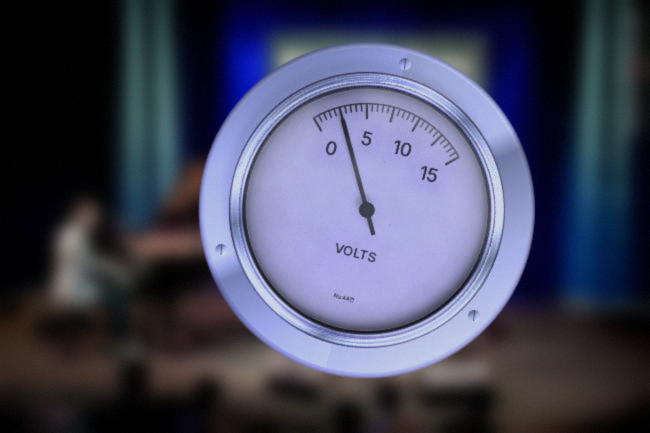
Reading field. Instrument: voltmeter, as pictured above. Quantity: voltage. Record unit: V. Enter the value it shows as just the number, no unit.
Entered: 2.5
